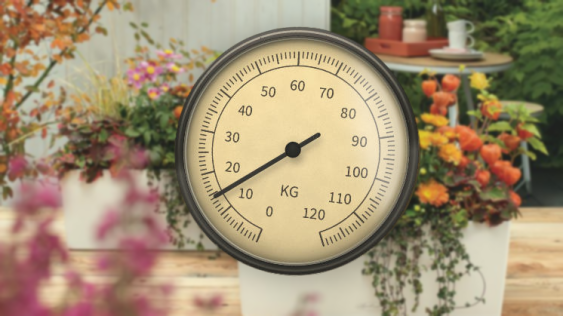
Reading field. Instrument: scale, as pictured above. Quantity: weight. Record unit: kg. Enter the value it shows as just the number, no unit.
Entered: 14
